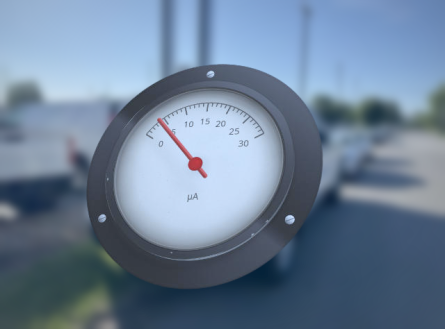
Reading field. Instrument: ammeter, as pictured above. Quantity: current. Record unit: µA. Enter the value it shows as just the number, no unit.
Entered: 4
